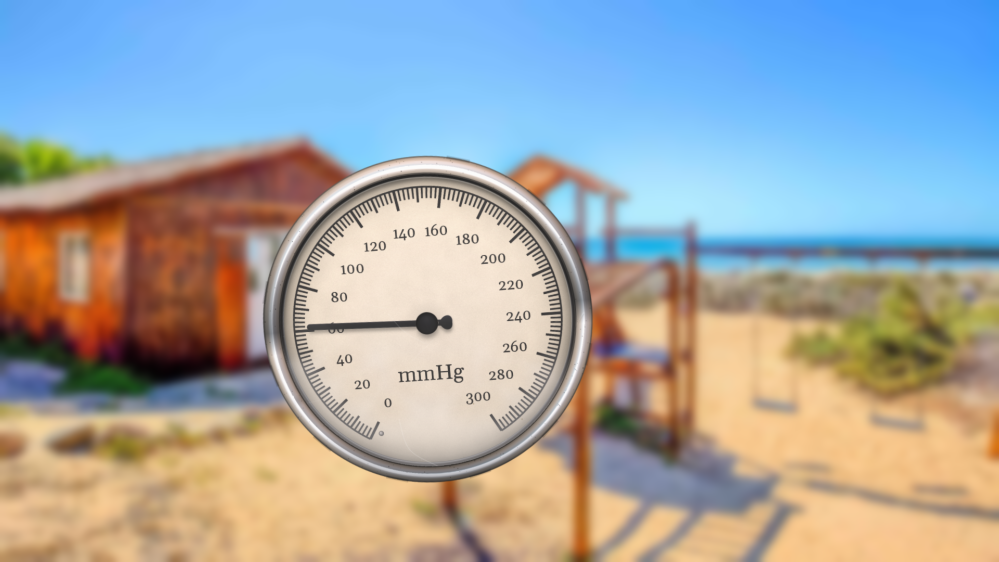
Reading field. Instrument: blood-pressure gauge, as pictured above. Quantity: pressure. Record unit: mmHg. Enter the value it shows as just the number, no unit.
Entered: 62
